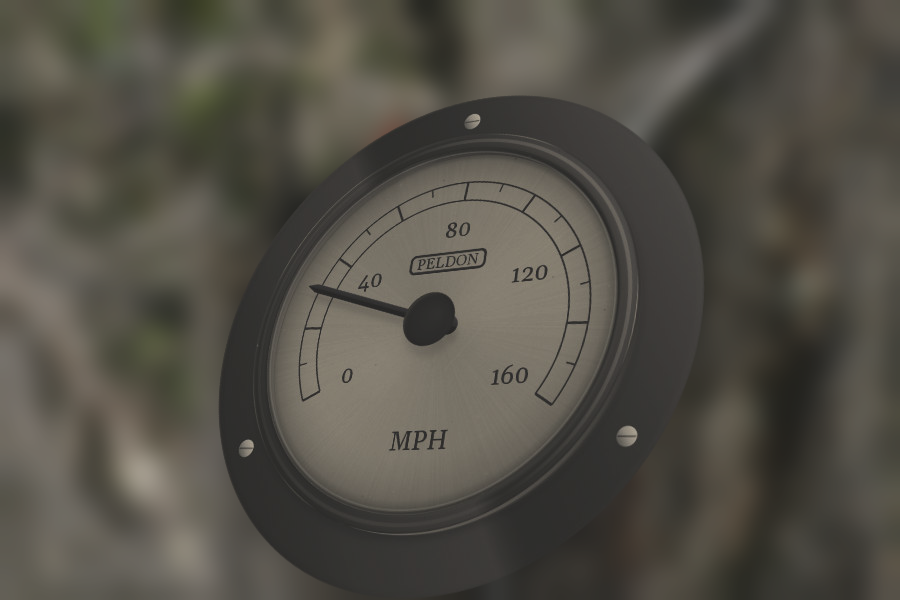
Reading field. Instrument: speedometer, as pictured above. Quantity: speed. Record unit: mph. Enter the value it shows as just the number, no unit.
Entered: 30
